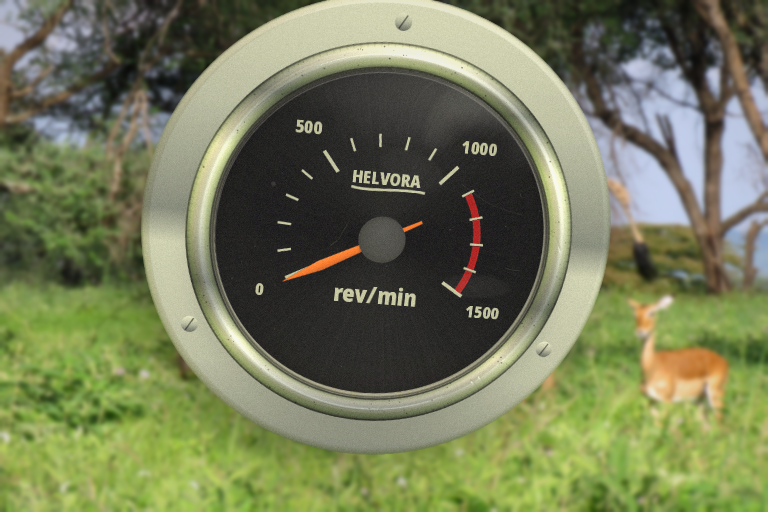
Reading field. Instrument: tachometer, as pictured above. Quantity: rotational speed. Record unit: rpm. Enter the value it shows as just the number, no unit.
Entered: 0
